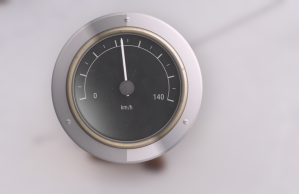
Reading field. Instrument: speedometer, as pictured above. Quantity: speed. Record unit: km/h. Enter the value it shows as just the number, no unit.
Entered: 65
